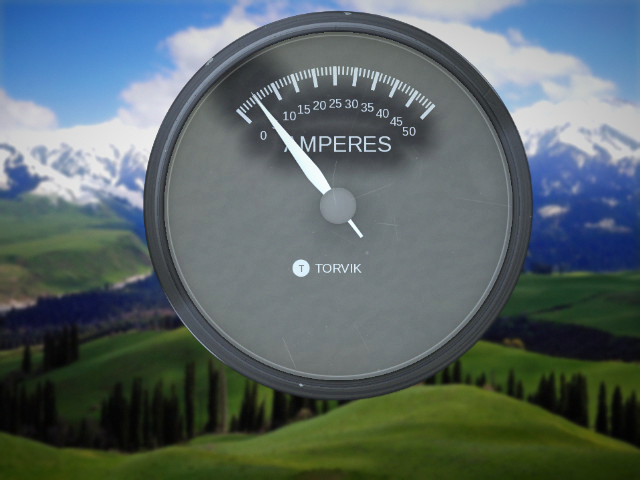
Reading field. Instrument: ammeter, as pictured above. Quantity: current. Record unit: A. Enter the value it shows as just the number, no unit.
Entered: 5
